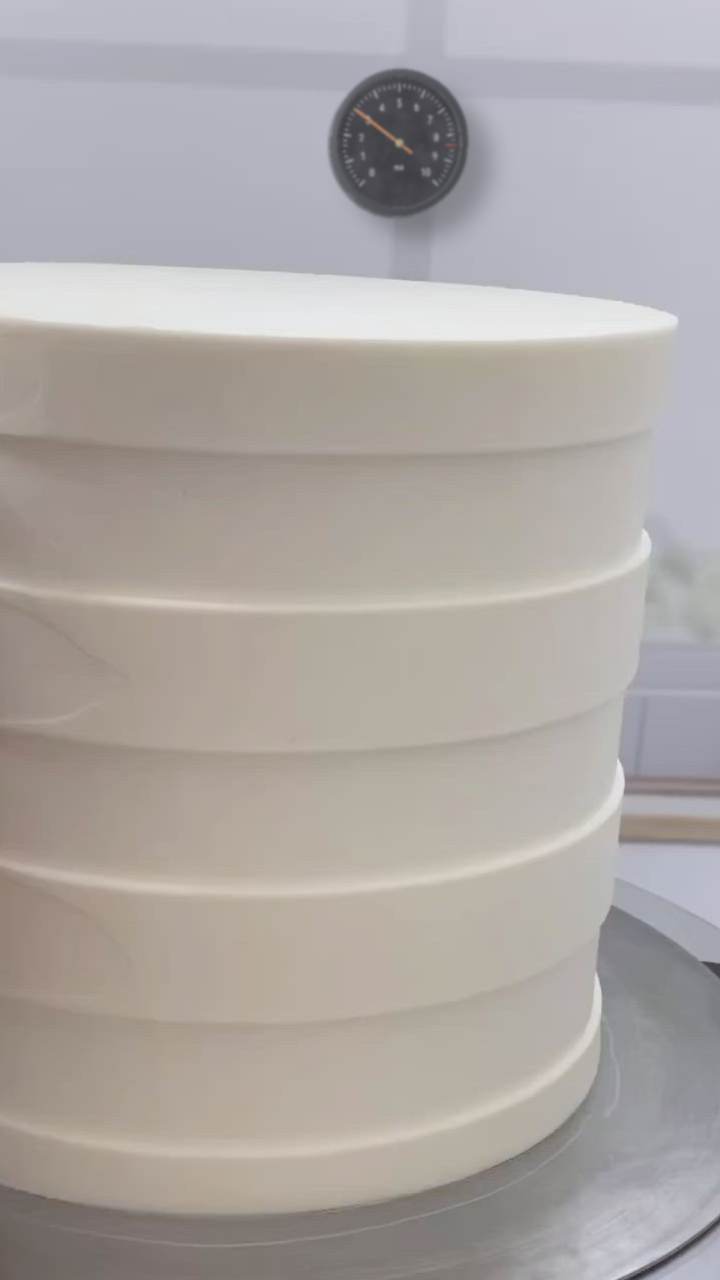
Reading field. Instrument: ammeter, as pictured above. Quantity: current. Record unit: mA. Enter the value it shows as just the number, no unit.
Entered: 3
